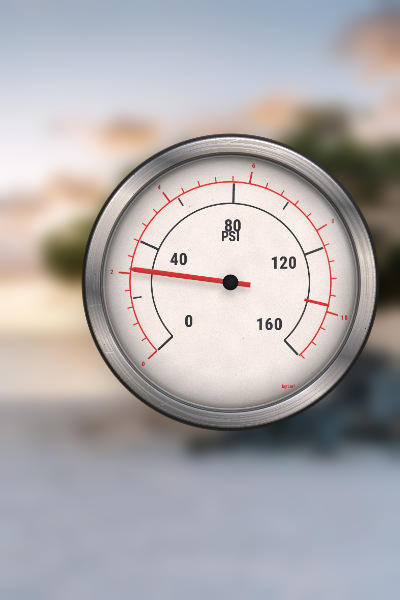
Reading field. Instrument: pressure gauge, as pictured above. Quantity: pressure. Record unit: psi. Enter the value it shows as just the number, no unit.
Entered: 30
